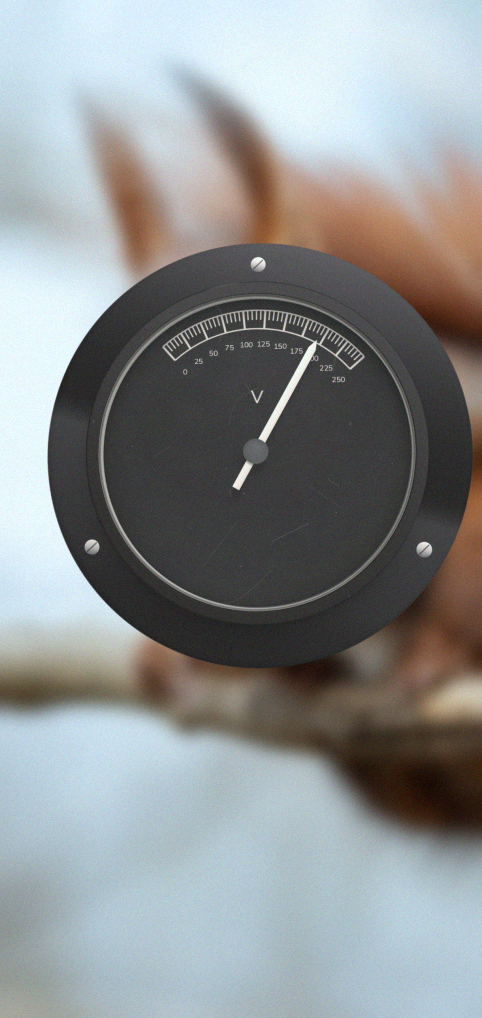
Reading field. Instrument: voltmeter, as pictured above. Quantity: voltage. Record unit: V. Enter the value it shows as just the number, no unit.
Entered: 195
